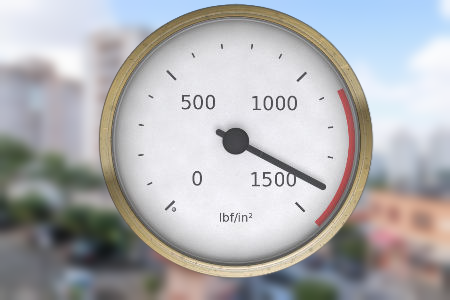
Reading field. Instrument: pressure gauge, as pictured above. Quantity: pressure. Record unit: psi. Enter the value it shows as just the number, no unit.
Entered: 1400
